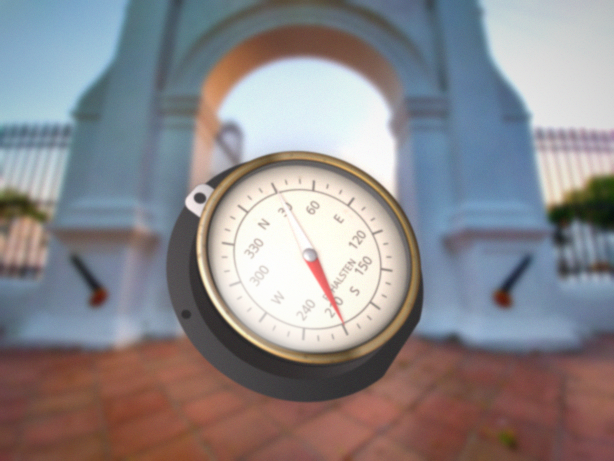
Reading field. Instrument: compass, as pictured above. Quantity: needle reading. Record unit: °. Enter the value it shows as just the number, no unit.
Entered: 210
